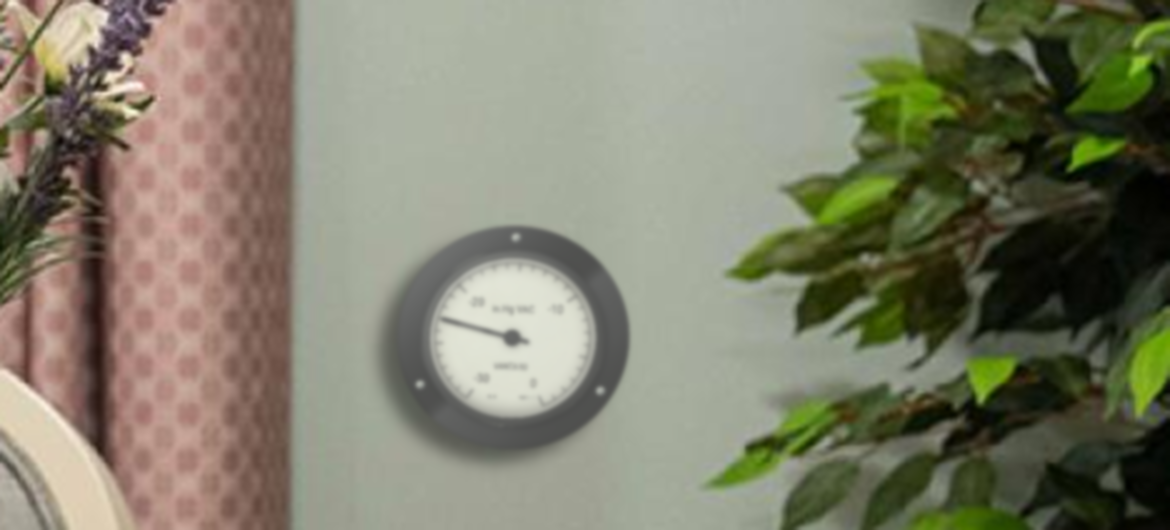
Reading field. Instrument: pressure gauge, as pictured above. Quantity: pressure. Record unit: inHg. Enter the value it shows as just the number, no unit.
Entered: -23
